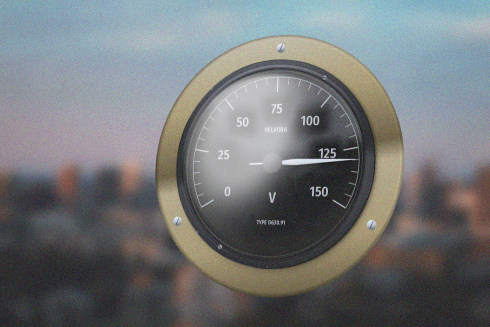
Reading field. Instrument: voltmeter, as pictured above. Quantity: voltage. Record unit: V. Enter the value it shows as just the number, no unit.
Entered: 130
